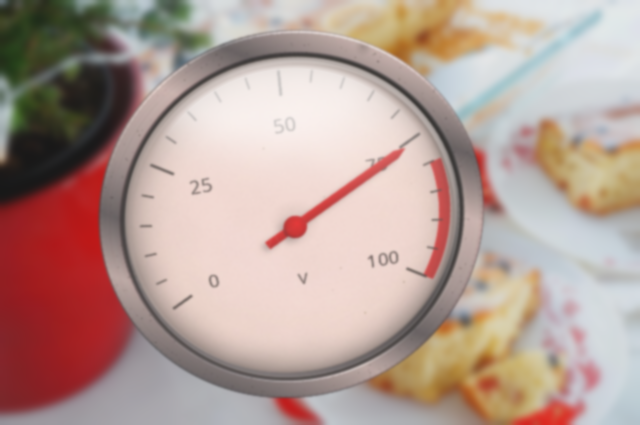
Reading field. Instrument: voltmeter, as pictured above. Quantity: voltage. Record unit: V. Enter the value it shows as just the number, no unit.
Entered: 75
